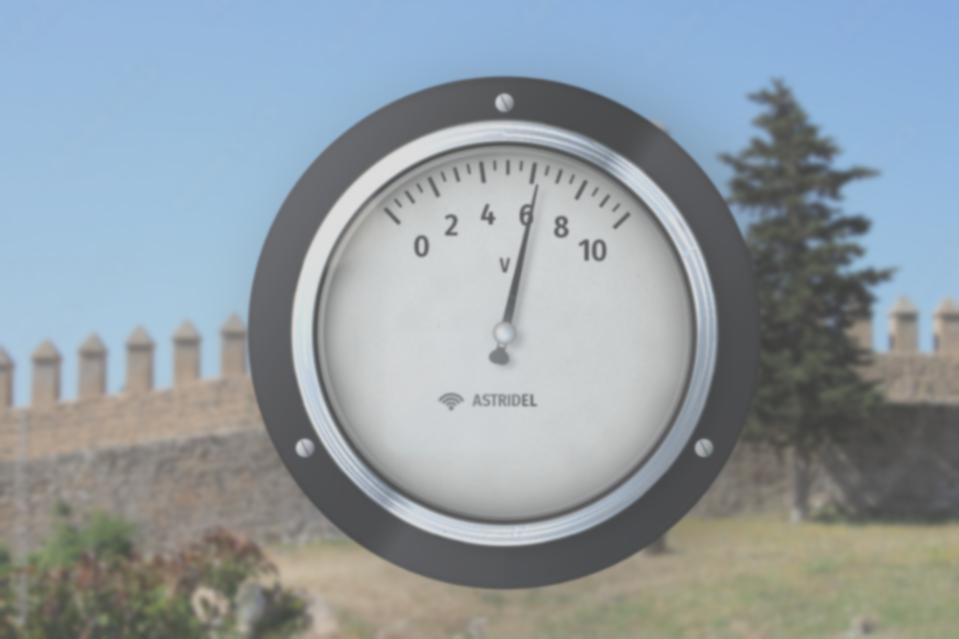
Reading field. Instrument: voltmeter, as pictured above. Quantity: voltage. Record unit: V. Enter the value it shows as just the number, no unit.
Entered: 6.25
